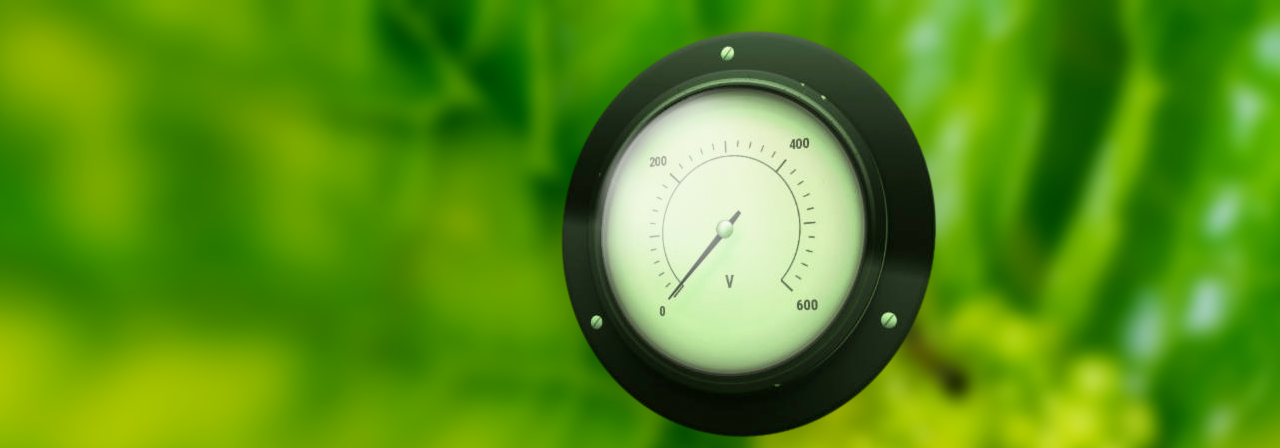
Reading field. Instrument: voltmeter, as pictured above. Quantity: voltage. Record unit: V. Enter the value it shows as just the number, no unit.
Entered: 0
